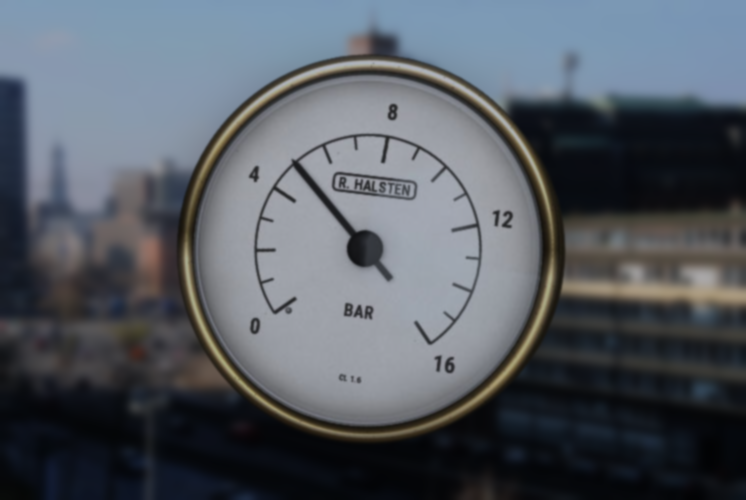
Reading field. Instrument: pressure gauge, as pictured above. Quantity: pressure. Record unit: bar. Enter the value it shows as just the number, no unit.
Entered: 5
